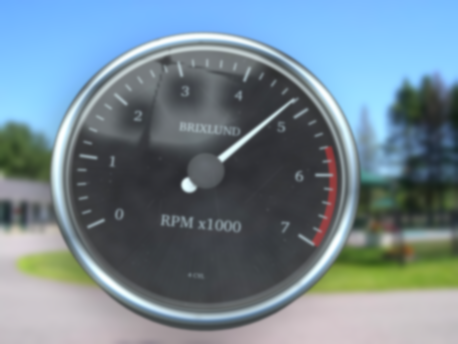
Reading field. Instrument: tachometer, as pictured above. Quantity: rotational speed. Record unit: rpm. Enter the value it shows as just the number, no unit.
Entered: 4800
